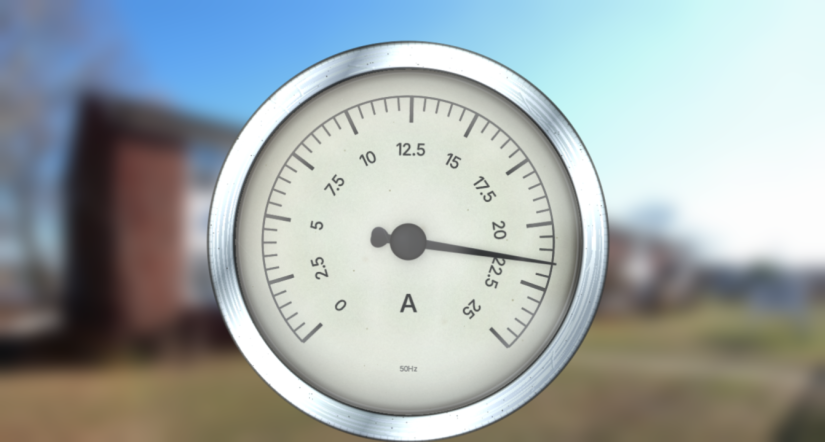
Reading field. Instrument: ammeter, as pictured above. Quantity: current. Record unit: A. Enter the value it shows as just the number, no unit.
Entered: 21.5
